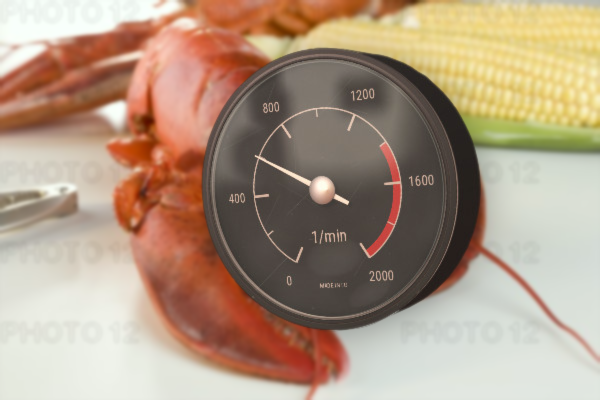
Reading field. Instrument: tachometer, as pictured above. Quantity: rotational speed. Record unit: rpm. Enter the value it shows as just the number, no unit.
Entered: 600
